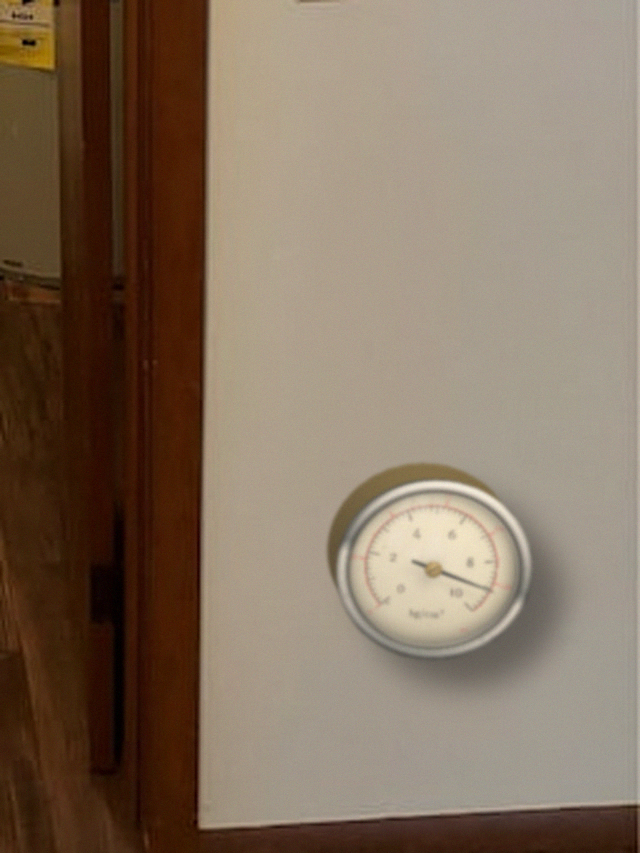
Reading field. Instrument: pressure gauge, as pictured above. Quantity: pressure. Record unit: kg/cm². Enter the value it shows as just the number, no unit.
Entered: 9
